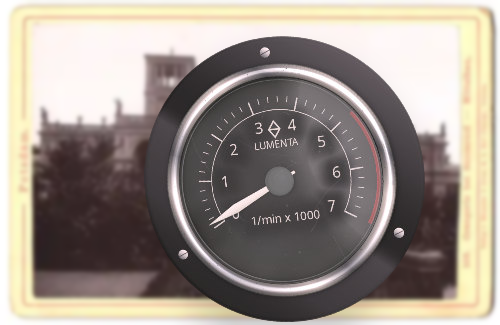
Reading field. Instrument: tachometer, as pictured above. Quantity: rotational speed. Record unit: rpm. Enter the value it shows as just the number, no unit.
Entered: 100
